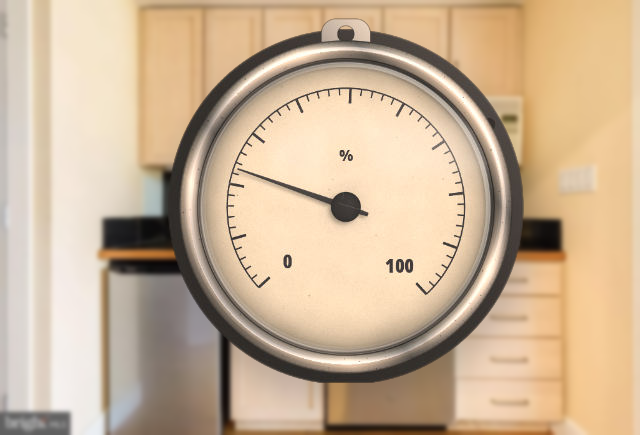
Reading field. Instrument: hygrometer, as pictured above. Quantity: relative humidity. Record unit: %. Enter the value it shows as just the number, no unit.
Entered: 23
